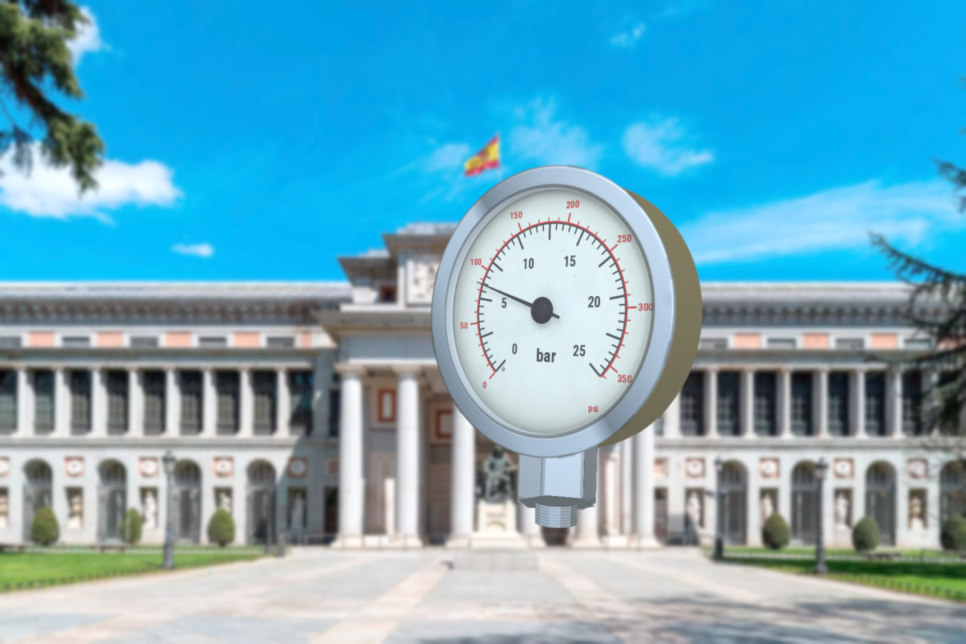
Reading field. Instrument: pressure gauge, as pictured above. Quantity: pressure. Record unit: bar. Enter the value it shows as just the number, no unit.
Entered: 6
